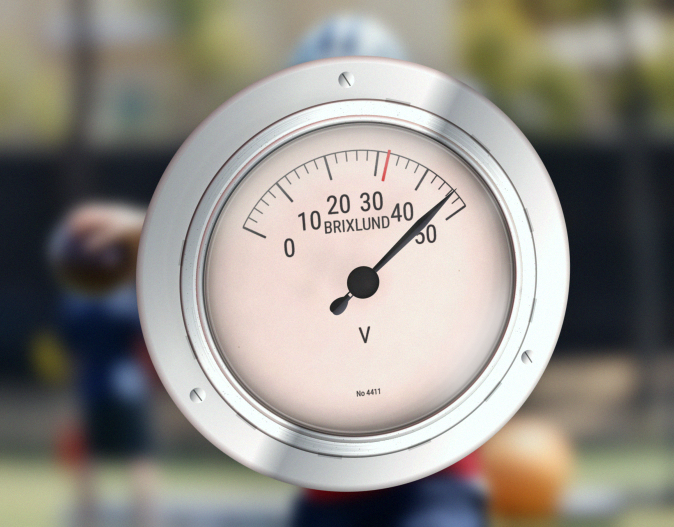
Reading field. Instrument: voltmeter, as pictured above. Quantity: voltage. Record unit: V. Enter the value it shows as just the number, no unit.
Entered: 46
